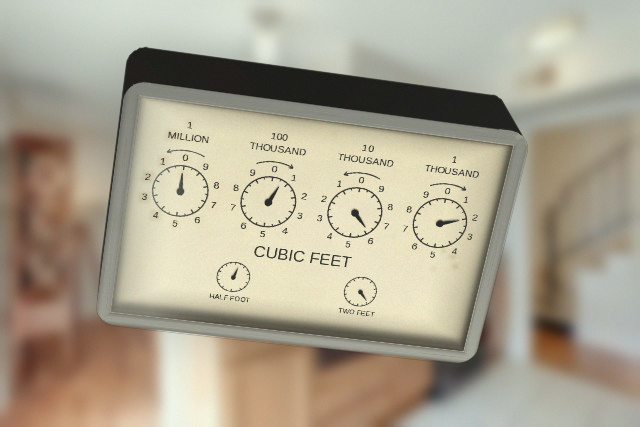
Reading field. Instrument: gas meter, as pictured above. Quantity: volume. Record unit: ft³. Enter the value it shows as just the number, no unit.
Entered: 6200
